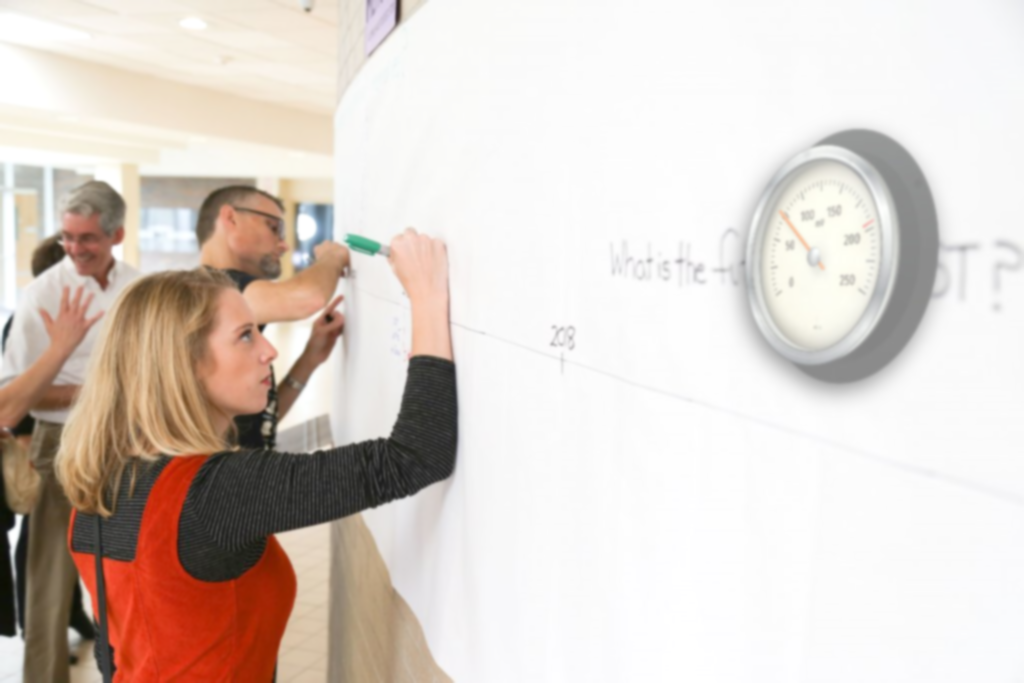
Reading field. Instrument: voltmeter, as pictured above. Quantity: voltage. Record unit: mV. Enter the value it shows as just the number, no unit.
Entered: 75
